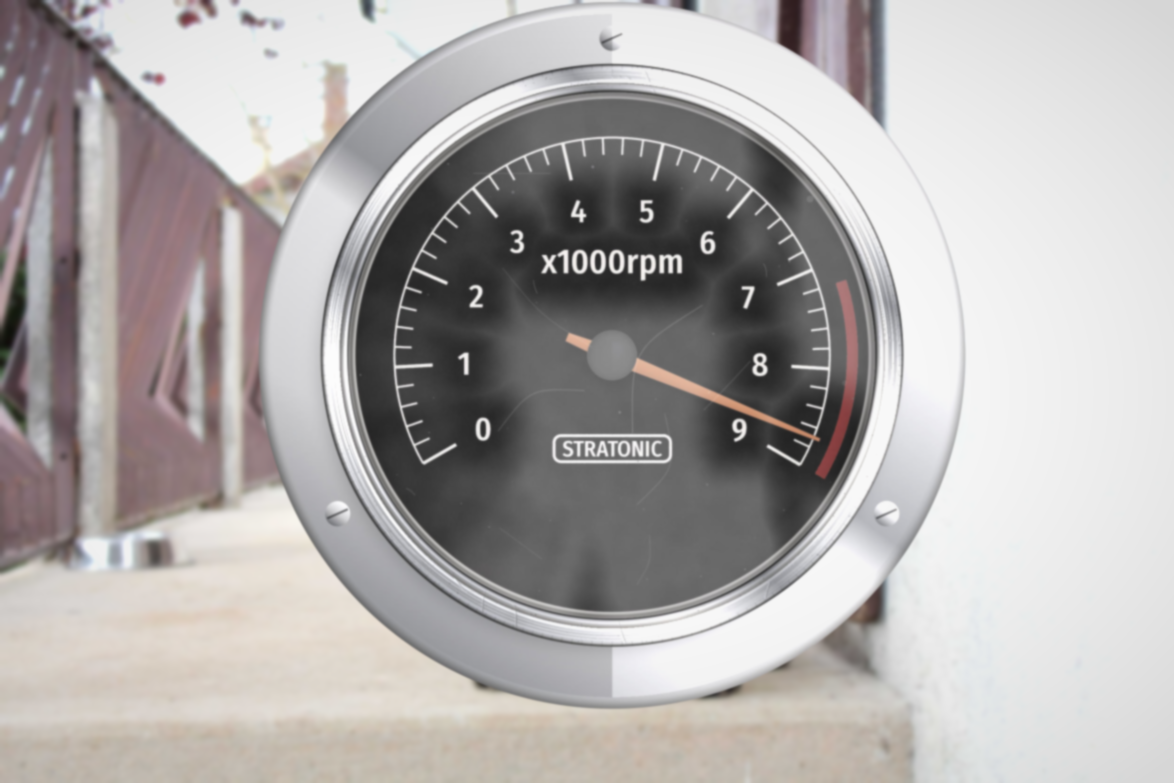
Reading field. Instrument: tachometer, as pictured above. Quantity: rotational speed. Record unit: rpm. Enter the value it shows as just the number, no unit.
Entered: 8700
